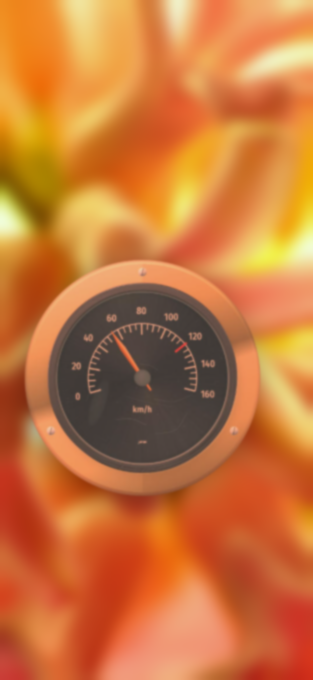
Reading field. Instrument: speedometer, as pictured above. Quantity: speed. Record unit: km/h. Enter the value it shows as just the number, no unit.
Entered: 55
